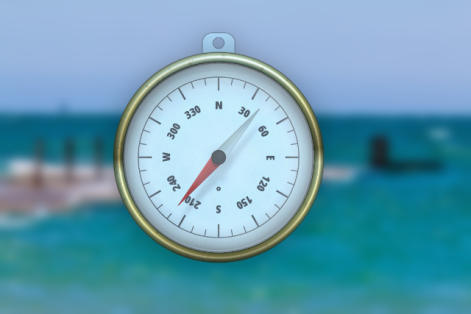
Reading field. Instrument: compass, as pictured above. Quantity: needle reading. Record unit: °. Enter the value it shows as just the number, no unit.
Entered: 220
